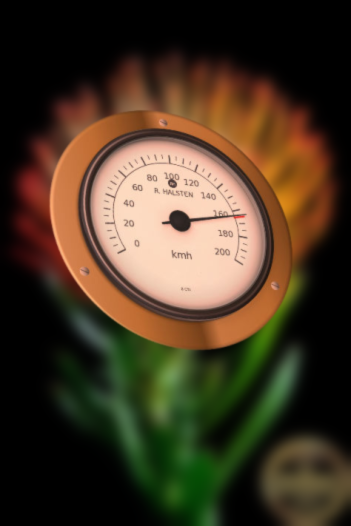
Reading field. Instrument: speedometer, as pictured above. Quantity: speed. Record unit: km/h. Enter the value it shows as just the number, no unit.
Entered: 165
